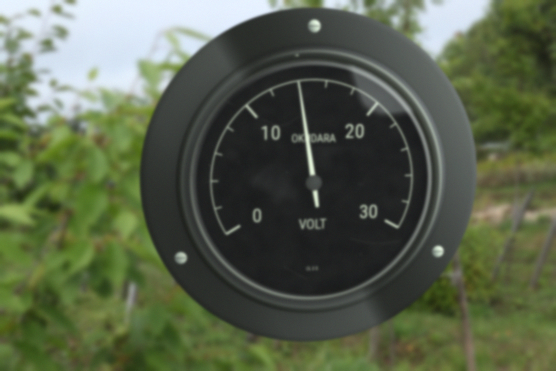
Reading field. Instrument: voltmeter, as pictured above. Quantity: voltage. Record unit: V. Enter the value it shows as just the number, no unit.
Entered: 14
